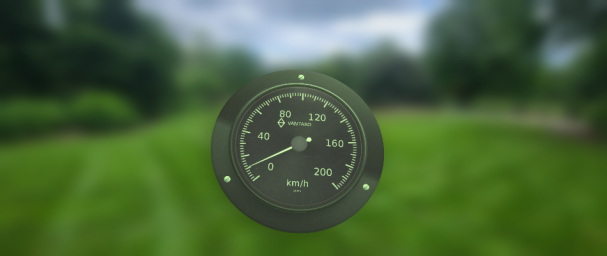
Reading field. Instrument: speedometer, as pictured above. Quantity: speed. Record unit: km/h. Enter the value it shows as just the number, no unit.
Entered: 10
